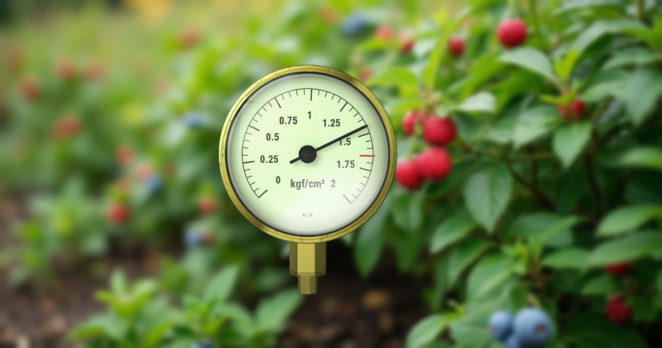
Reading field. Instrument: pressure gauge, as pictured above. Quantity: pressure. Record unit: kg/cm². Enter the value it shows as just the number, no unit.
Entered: 1.45
